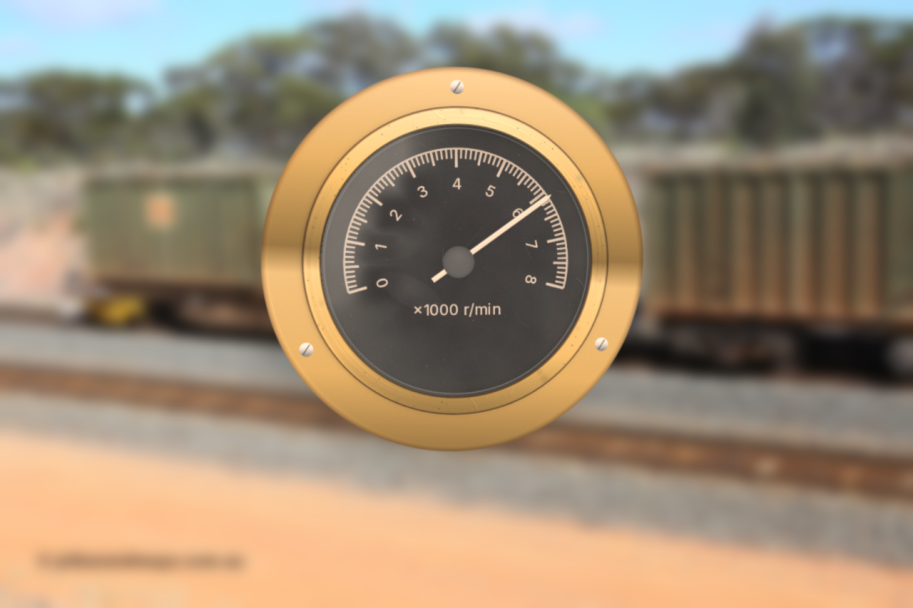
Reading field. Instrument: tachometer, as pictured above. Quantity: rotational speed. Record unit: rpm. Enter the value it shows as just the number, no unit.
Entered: 6100
